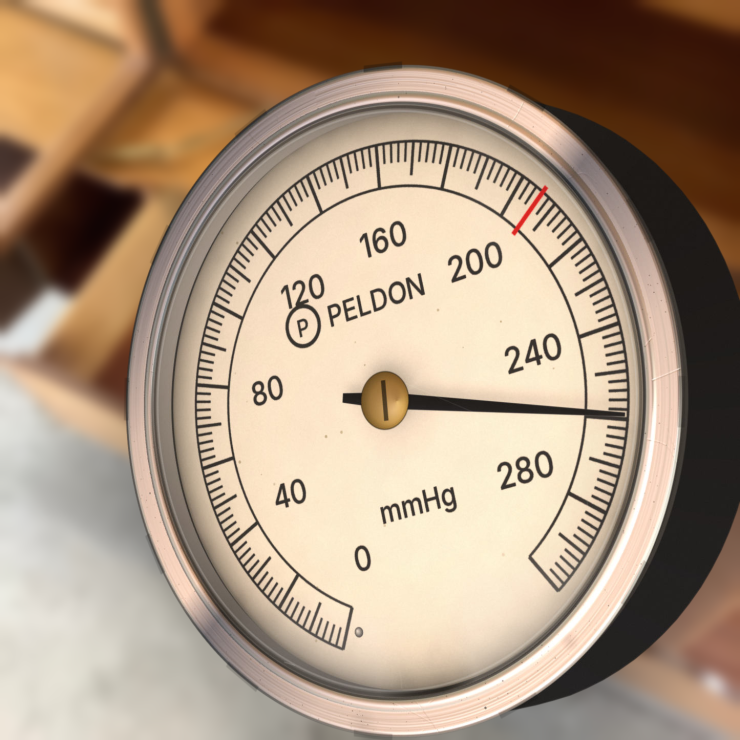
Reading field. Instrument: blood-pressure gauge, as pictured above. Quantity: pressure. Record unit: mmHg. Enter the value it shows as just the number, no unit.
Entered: 259
